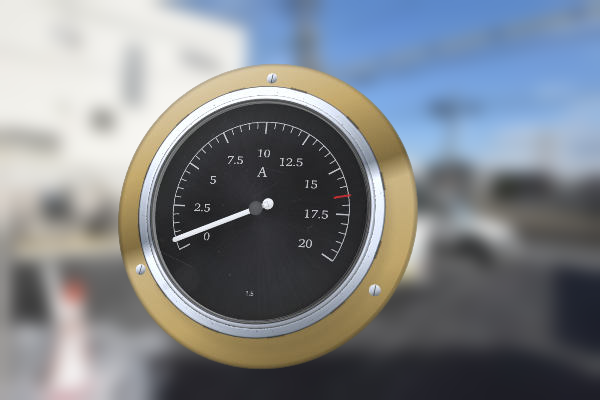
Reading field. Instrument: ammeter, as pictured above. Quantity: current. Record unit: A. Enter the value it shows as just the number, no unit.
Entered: 0.5
